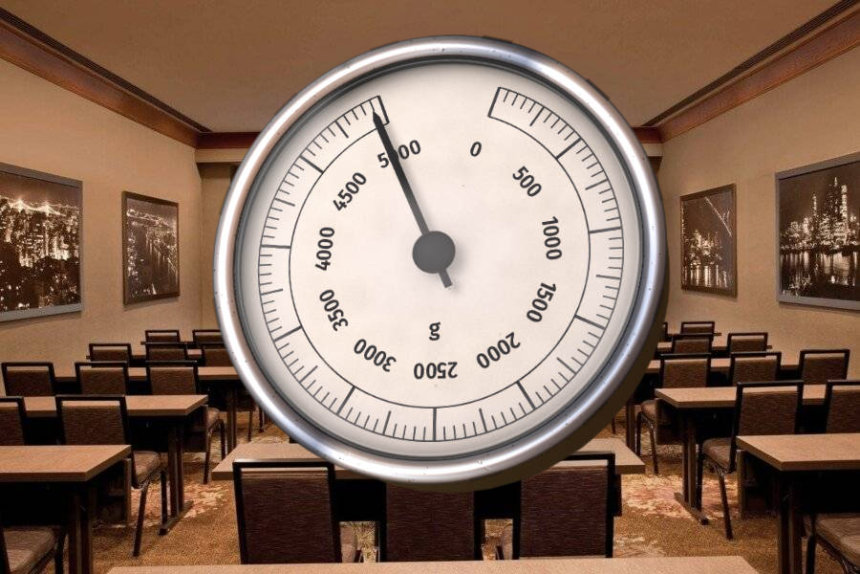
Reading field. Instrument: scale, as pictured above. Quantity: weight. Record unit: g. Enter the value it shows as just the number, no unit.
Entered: 4950
